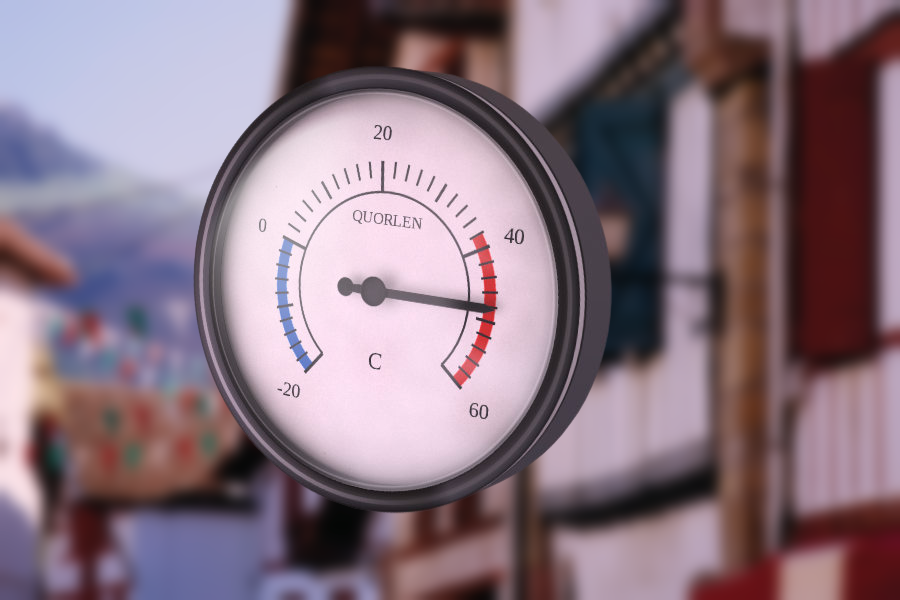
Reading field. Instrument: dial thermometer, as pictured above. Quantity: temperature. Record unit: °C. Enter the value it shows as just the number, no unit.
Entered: 48
